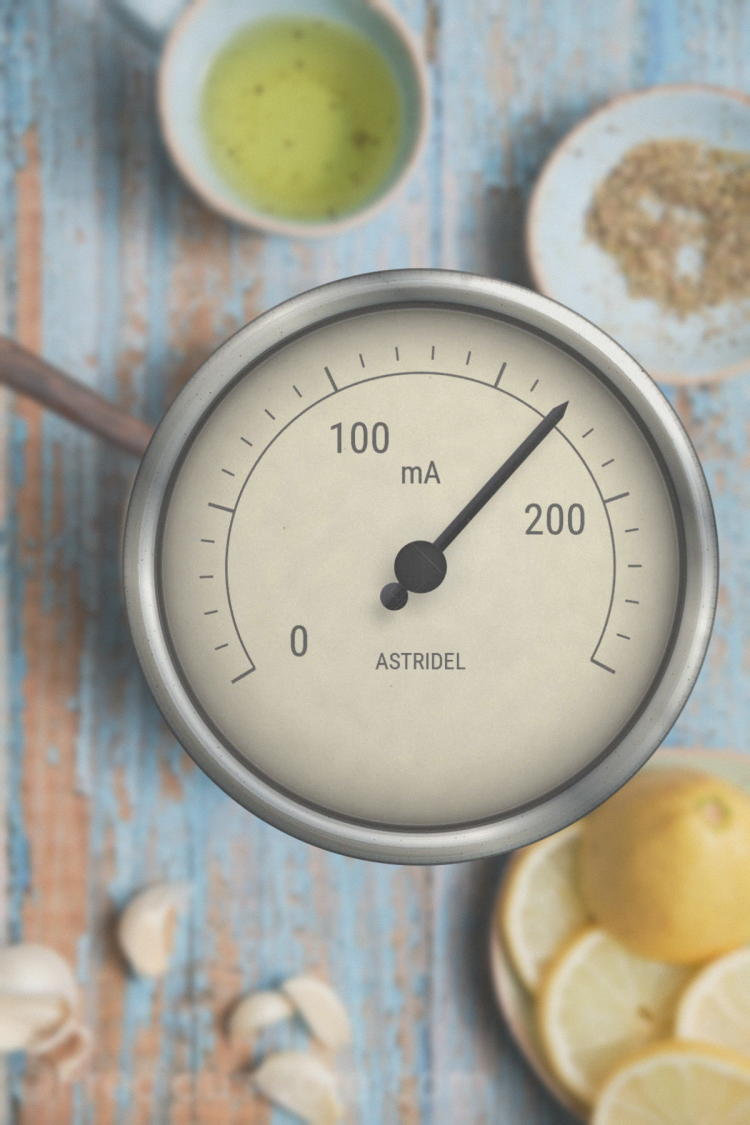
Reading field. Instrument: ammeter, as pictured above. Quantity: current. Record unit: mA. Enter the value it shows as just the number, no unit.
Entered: 170
